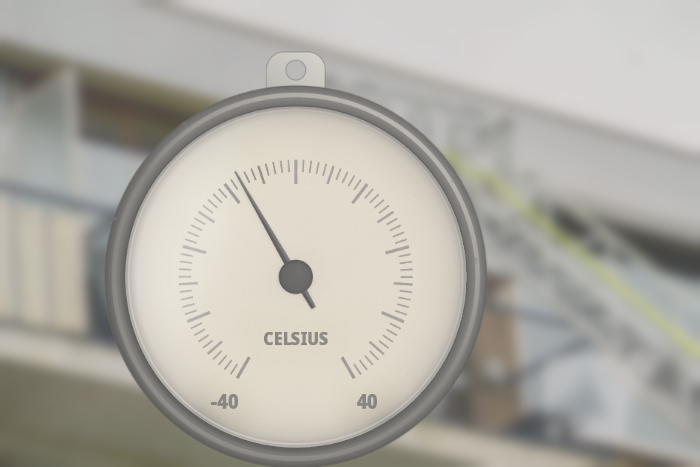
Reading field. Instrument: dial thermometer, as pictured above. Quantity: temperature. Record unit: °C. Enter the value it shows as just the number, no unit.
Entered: -8
